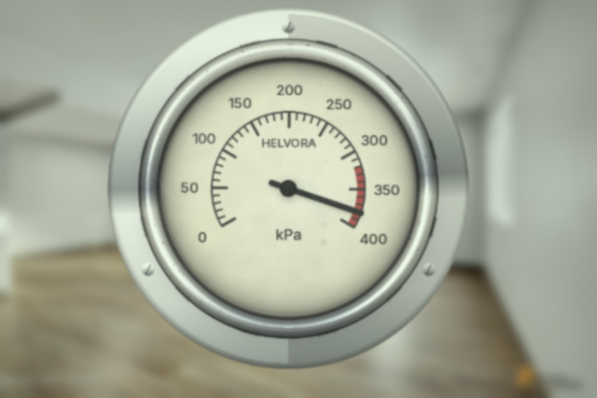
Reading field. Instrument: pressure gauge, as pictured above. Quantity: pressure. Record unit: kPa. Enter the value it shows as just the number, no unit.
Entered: 380
